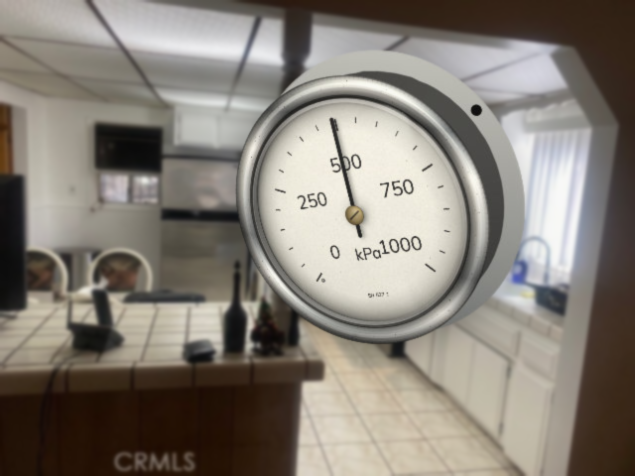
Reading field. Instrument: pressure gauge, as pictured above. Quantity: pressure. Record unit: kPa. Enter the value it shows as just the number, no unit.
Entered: 500
